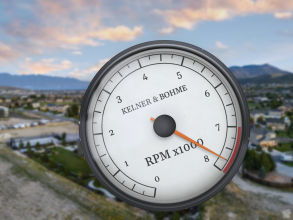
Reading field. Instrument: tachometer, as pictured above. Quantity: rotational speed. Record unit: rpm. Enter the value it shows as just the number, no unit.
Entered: 7750
